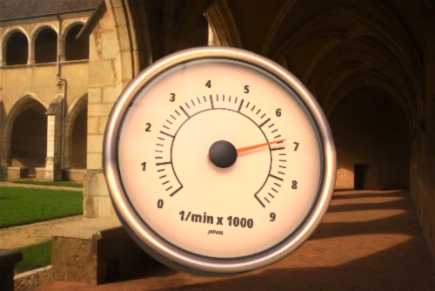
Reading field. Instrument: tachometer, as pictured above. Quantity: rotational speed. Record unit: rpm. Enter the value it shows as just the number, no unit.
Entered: 6800
